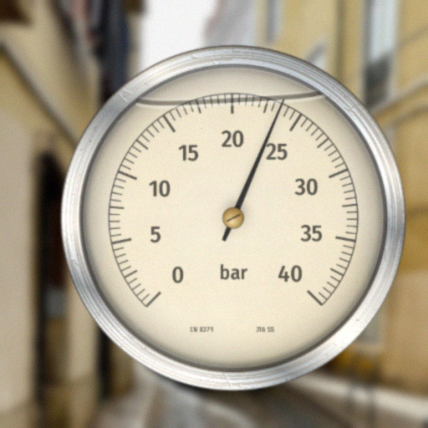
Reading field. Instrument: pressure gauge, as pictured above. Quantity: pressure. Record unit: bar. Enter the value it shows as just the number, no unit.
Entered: 23.5
